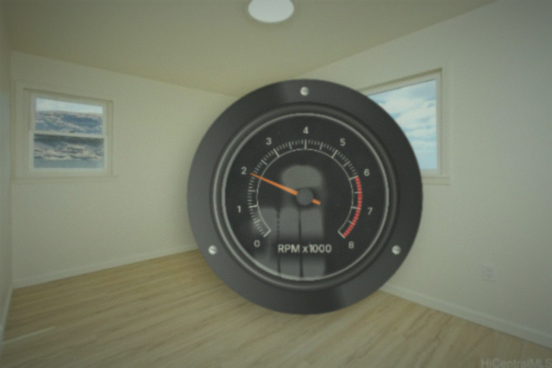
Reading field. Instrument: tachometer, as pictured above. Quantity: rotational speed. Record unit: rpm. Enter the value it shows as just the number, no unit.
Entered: 2000
